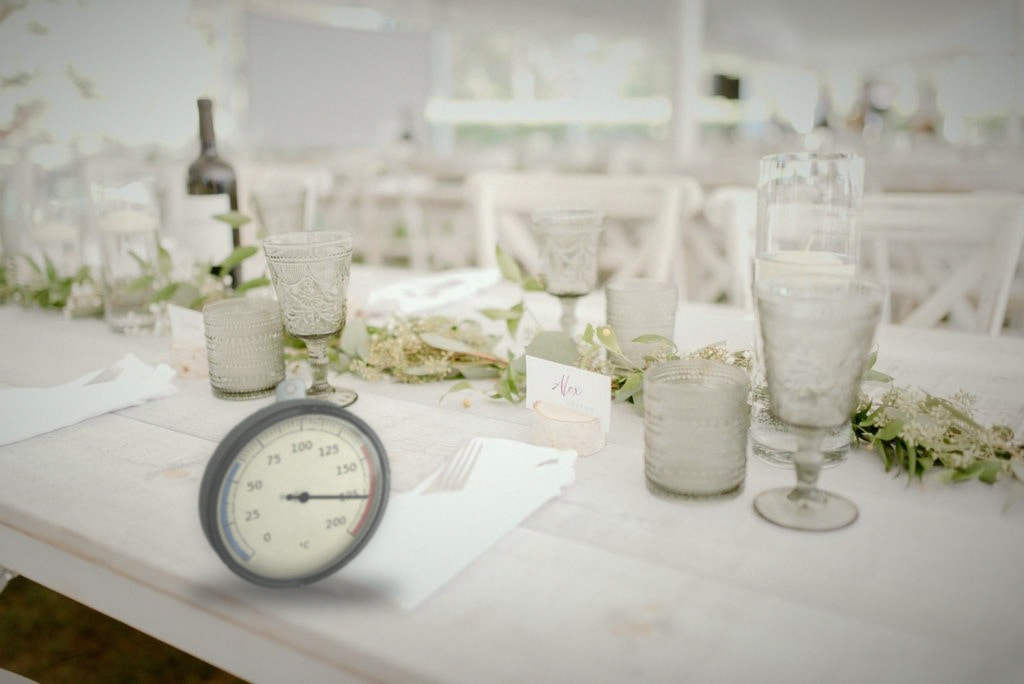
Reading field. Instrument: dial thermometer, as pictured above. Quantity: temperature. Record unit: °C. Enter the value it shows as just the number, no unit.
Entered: 175
